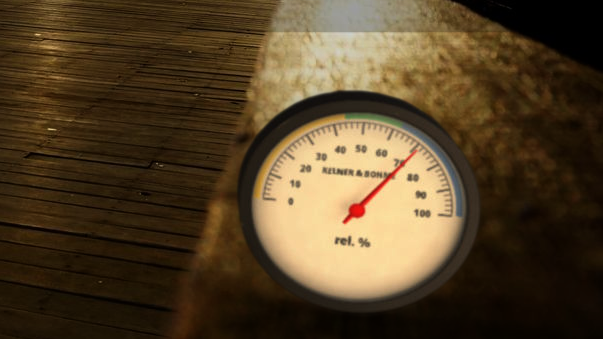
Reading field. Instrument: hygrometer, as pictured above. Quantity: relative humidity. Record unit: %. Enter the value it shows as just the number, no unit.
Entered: 70
